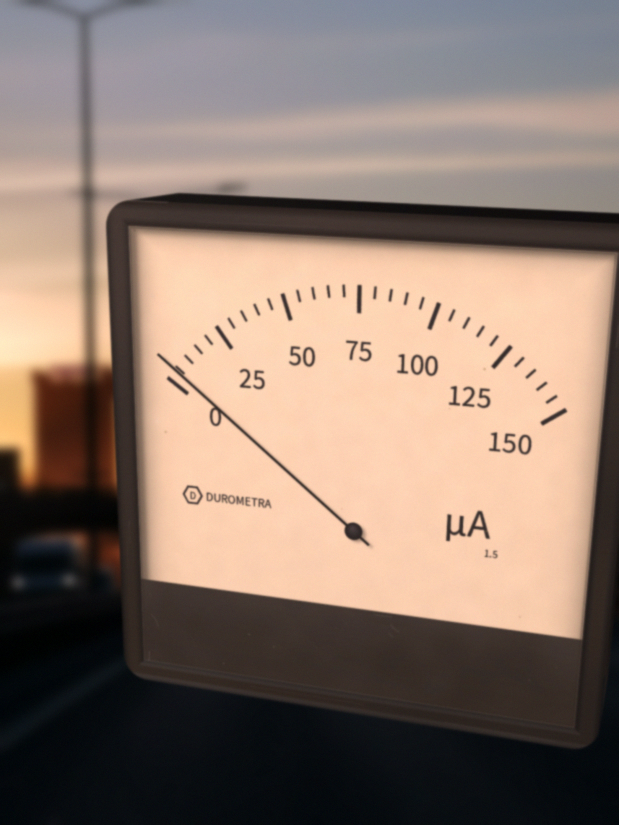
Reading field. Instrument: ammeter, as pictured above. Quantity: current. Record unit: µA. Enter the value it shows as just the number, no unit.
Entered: 5
